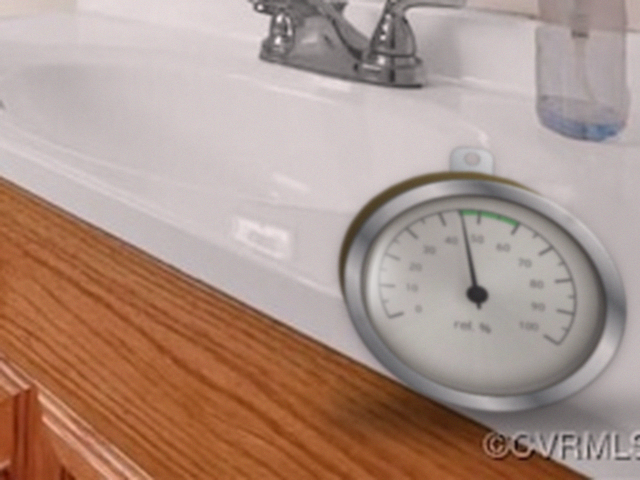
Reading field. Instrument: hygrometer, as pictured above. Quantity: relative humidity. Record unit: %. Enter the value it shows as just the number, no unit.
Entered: 45
